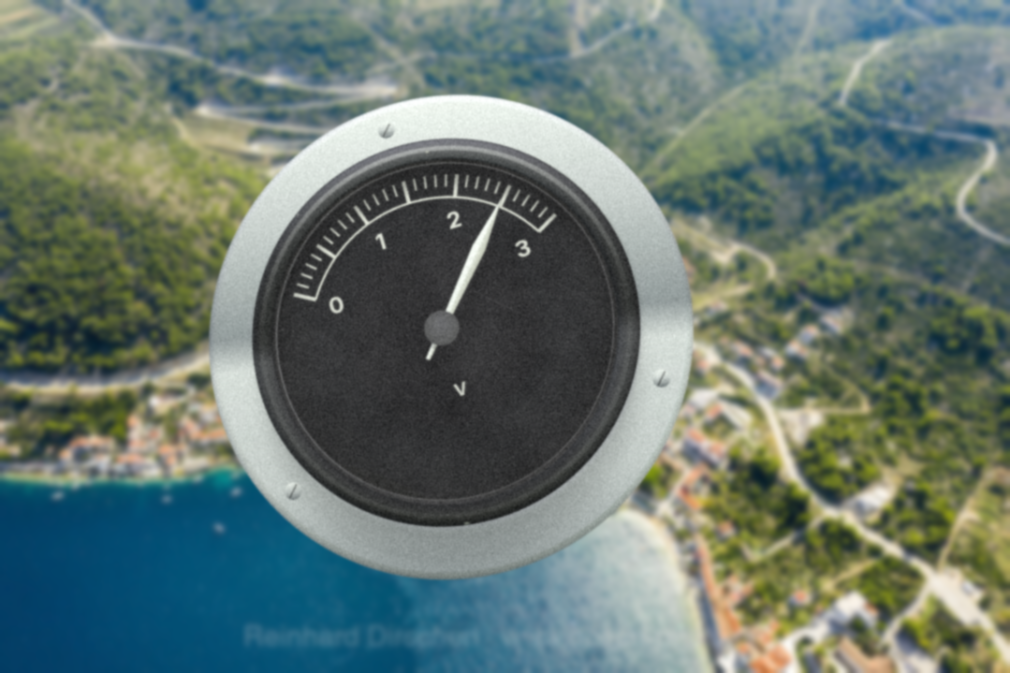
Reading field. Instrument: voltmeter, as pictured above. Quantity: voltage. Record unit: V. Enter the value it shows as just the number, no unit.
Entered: 2.5
